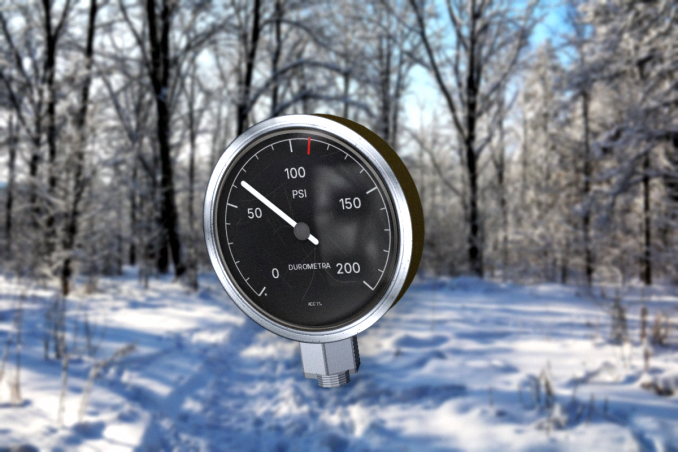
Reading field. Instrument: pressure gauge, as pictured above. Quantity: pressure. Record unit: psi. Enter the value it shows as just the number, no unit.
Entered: 65
